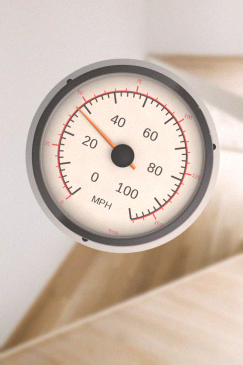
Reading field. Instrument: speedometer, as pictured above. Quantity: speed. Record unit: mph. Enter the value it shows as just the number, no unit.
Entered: 28
